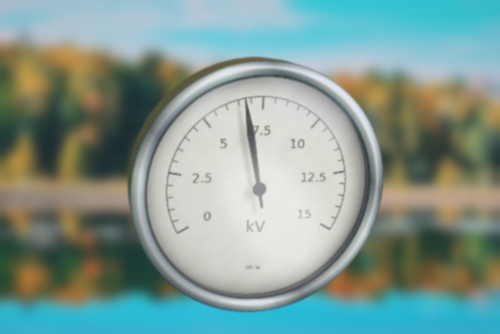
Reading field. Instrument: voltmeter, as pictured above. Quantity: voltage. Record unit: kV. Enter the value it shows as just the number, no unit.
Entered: 6.75
